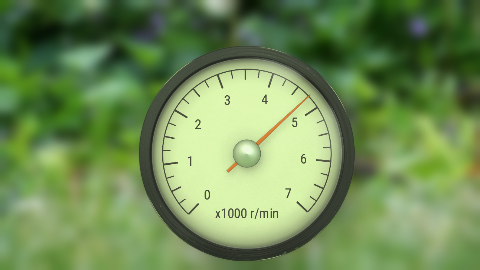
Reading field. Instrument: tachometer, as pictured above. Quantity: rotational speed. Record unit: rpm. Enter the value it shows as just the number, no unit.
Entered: 4750
